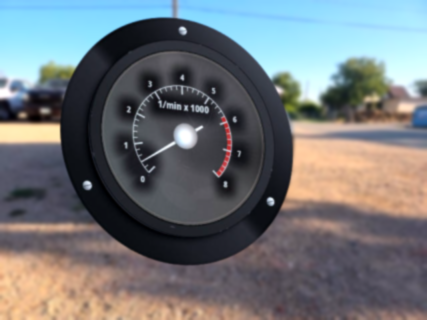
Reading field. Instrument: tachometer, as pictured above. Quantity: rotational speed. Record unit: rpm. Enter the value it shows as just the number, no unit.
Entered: 400
